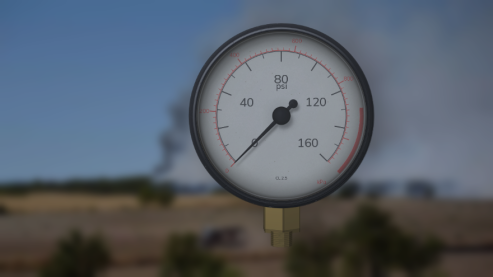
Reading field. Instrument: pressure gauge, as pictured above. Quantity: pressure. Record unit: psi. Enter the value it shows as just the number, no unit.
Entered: 0
